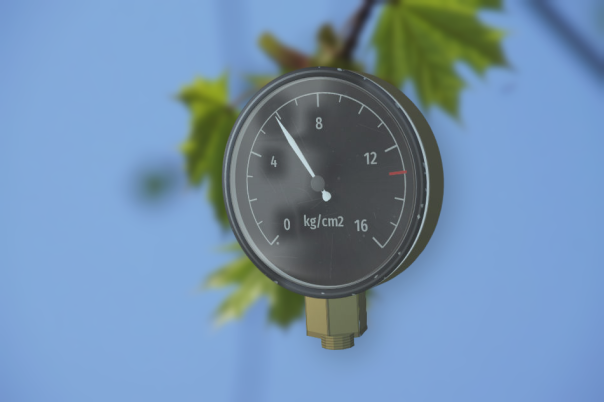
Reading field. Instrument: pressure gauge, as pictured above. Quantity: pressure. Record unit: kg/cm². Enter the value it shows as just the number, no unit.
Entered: 6
